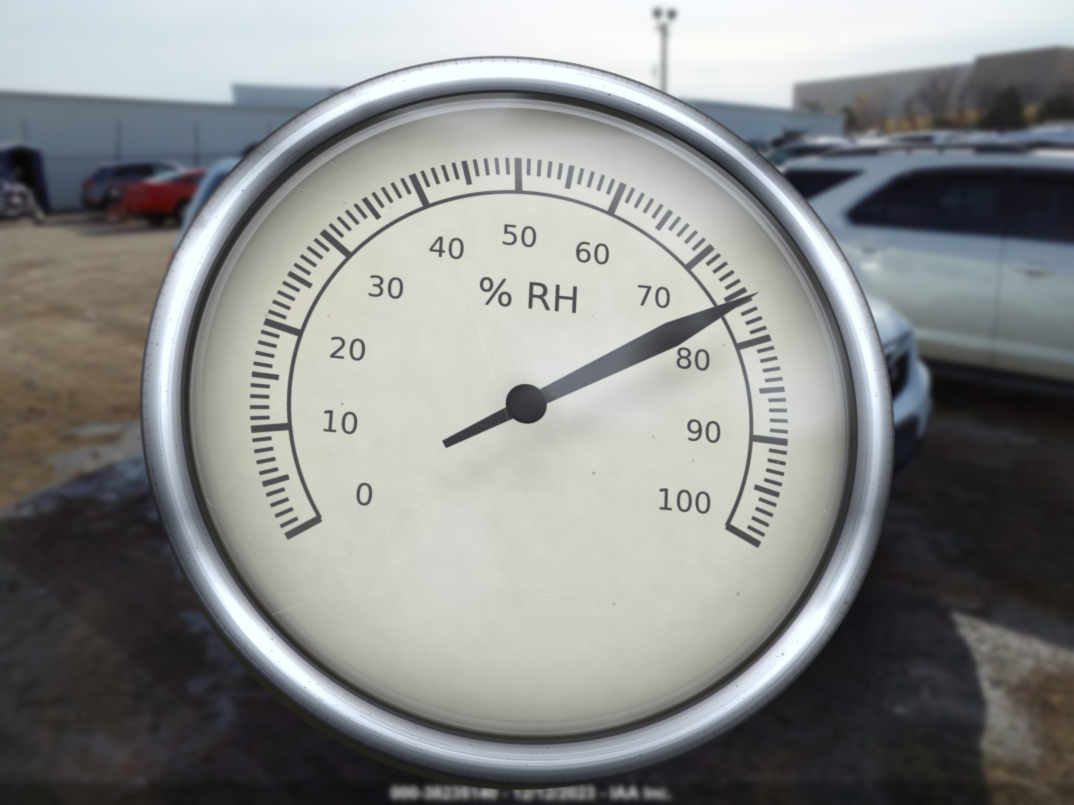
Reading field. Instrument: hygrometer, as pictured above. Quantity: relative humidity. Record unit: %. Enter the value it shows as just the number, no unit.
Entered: 76
